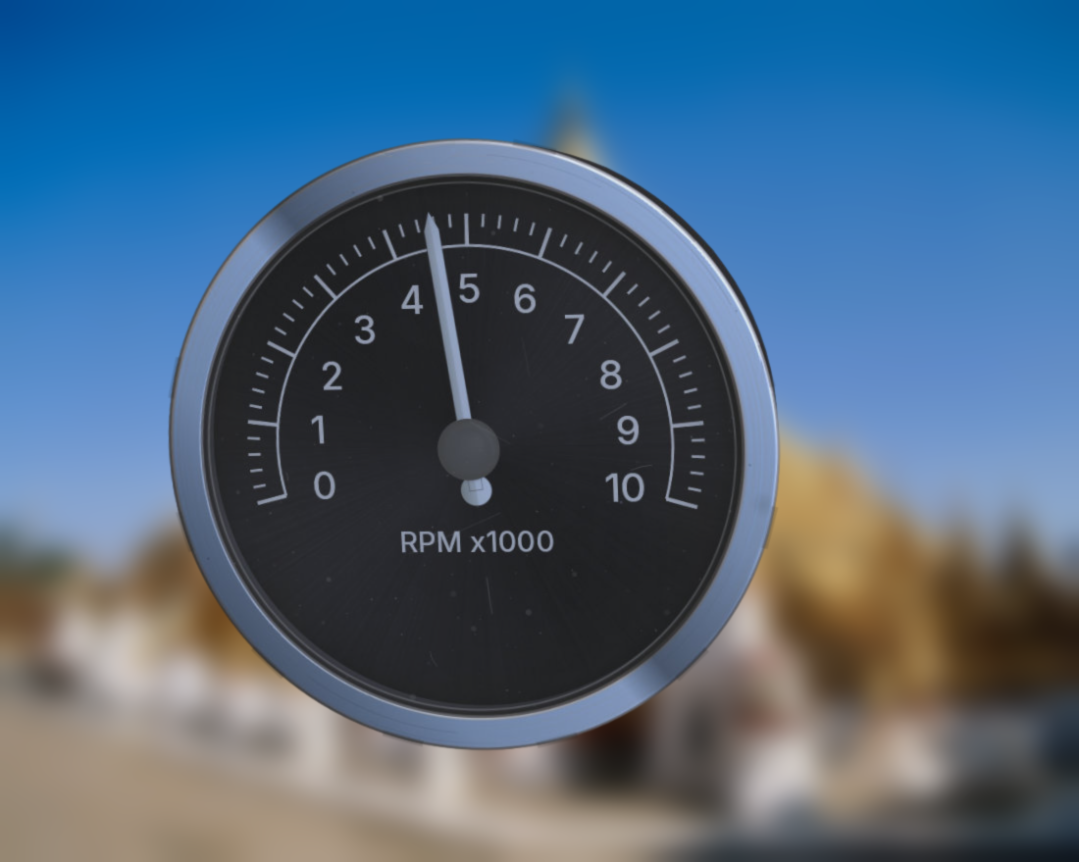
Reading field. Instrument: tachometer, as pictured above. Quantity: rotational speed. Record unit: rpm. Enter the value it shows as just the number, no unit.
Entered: 4600
